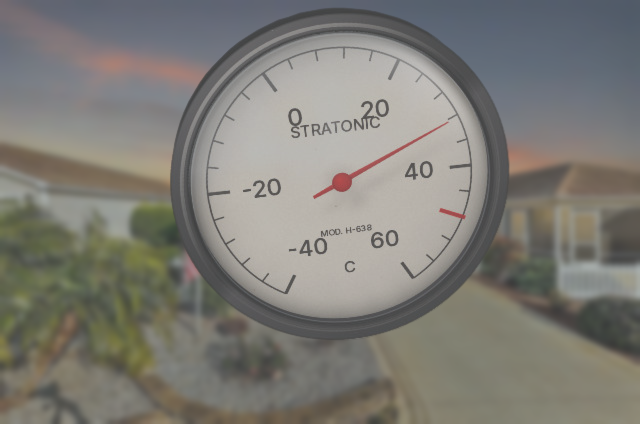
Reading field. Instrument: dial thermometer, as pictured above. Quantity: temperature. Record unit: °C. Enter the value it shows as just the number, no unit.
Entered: 32
